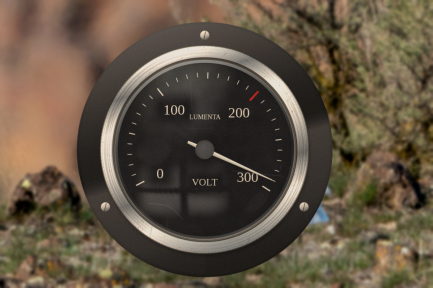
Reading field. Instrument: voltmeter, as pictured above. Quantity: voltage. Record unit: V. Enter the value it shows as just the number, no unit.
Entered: 290
